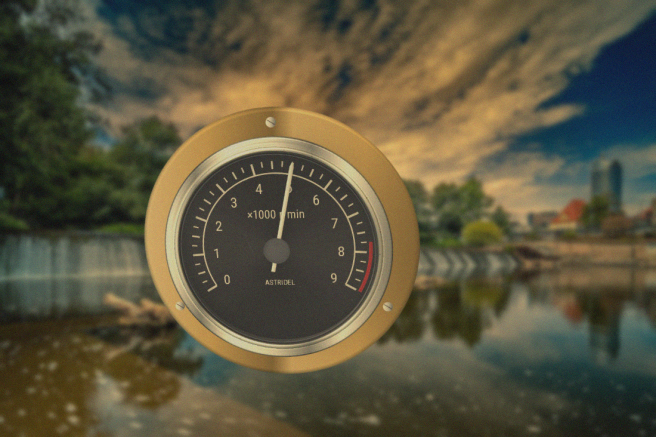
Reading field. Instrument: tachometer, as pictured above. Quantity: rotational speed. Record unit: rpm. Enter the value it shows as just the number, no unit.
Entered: 5000
